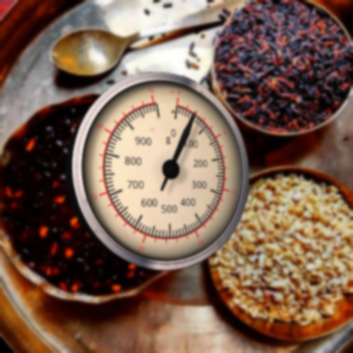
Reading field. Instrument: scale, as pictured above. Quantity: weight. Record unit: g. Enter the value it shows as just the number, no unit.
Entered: 50
